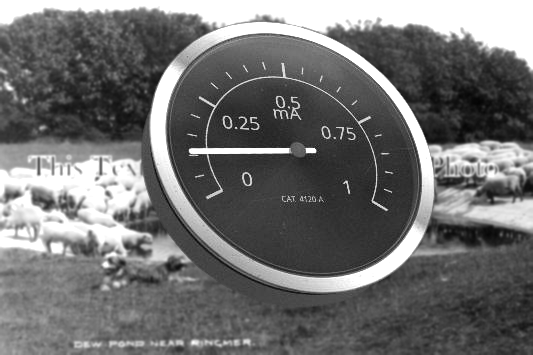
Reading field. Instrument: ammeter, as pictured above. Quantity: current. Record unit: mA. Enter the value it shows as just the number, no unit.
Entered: 0.1
